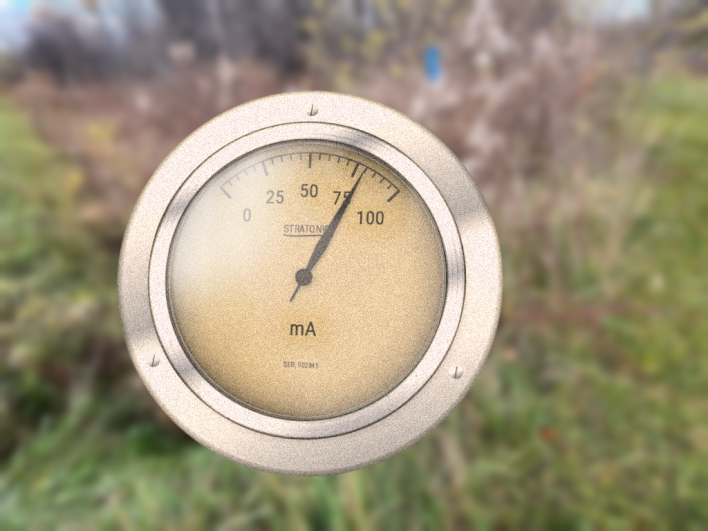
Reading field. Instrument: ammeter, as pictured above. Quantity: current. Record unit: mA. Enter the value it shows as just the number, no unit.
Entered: 80
